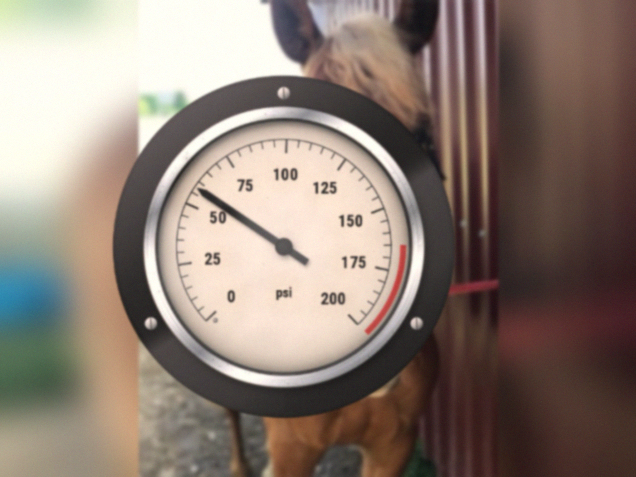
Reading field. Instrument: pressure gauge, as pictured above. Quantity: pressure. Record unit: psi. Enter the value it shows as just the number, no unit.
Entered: 57.5
